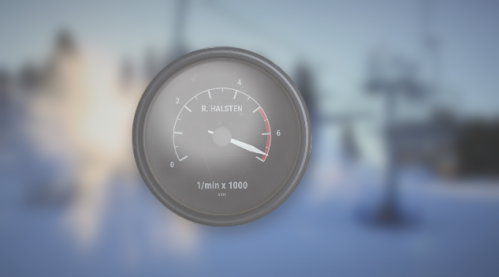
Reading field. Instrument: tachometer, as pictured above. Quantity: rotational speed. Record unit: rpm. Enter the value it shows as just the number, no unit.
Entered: 6750
